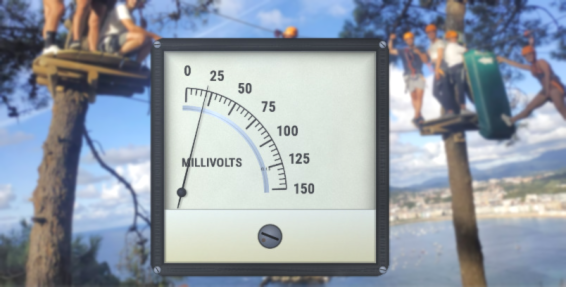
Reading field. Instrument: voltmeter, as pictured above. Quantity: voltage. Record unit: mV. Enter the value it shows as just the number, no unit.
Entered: 20
